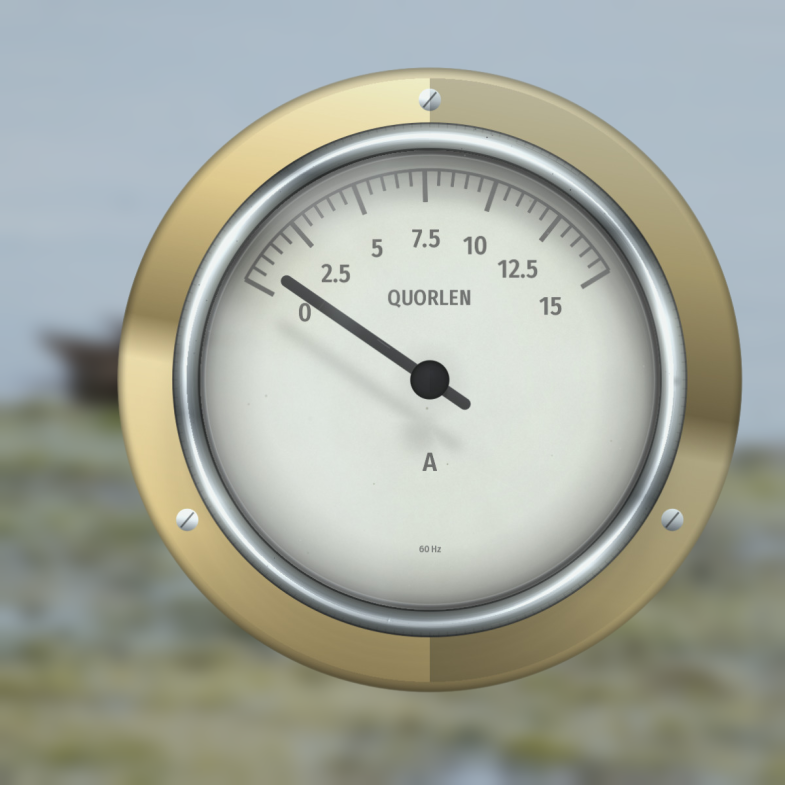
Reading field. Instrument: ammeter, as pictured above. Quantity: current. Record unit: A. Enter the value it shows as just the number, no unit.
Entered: 0.75
